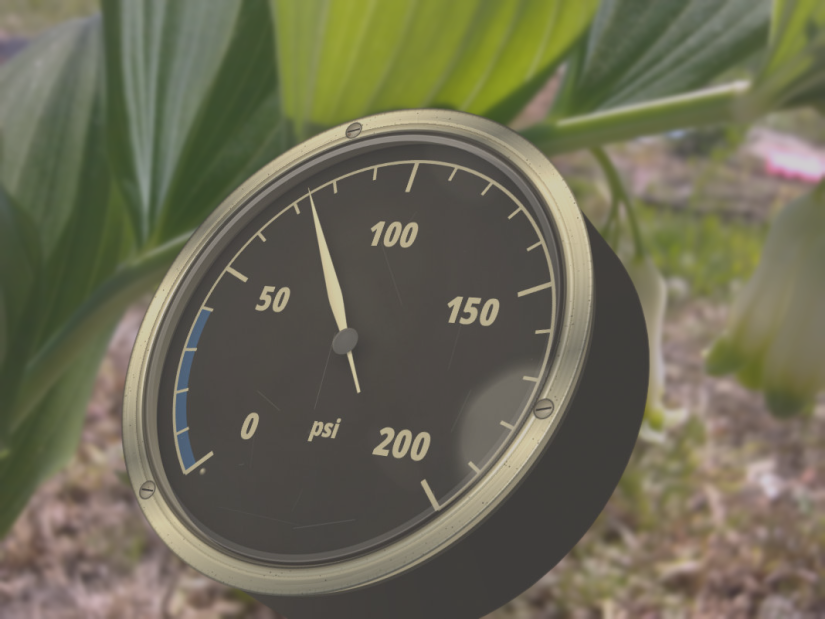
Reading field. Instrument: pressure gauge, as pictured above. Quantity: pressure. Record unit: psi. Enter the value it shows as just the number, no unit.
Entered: 75
